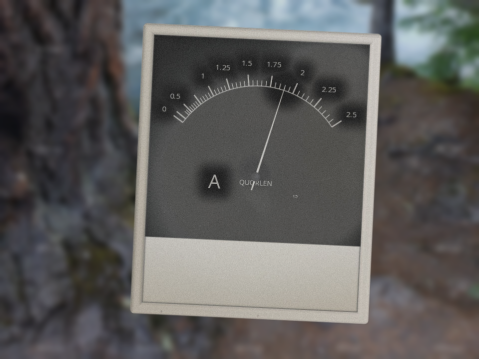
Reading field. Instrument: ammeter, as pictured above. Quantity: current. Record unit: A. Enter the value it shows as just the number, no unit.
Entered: 1.9
